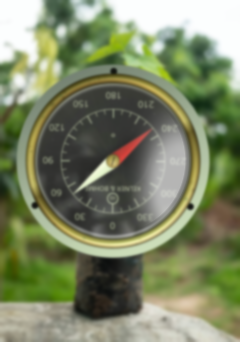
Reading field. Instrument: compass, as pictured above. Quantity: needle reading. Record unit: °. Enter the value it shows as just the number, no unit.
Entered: 230
